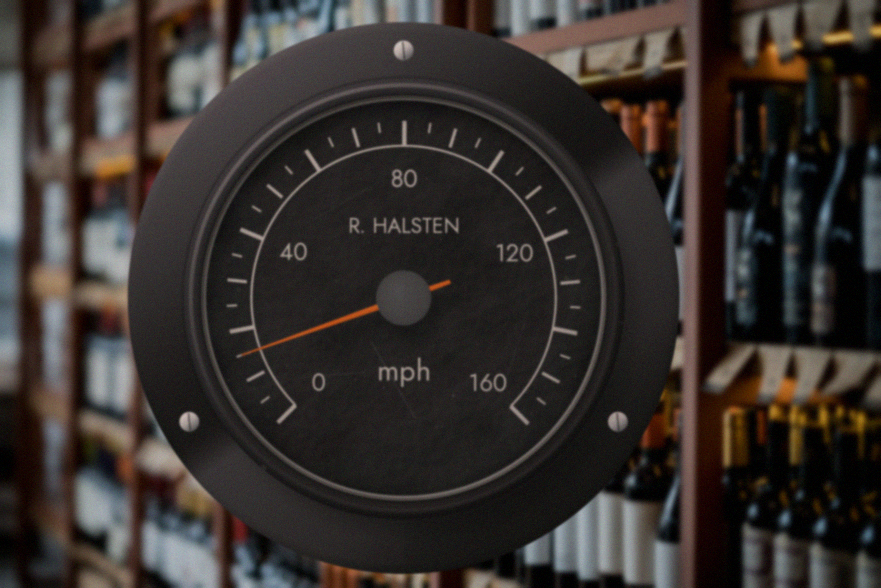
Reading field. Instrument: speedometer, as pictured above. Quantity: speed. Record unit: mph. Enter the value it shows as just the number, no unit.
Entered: 15
